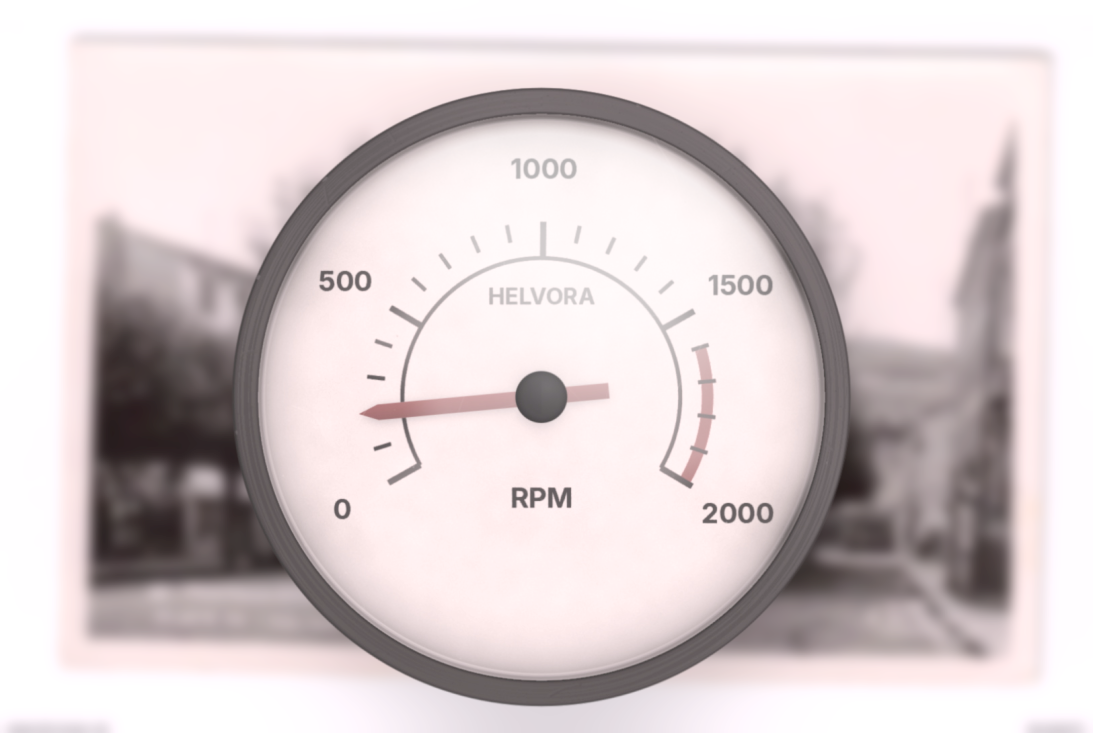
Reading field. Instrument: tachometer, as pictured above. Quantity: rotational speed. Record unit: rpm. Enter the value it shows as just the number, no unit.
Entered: 200
